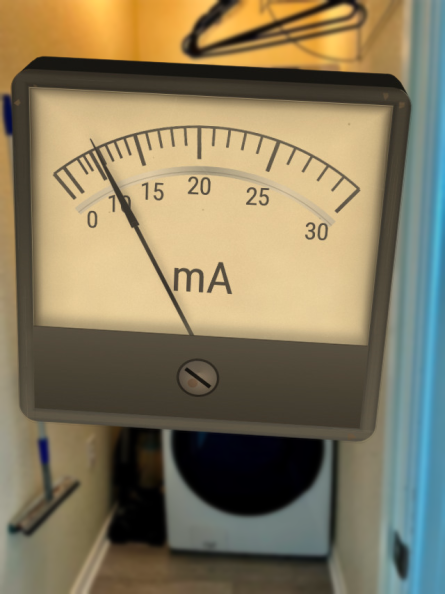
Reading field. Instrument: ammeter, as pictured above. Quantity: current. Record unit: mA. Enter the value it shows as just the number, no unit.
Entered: 11
